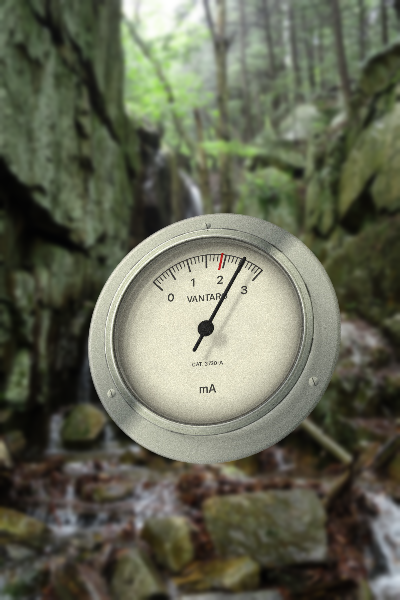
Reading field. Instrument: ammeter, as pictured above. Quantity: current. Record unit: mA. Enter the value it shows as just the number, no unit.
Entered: 2.5
